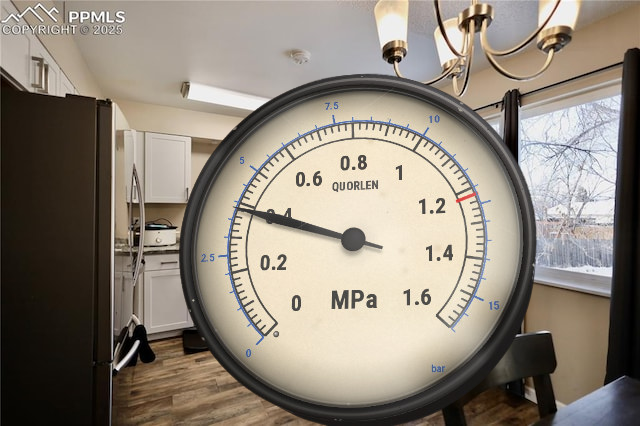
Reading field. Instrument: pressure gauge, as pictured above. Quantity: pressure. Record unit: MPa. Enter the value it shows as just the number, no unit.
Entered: 0.38
